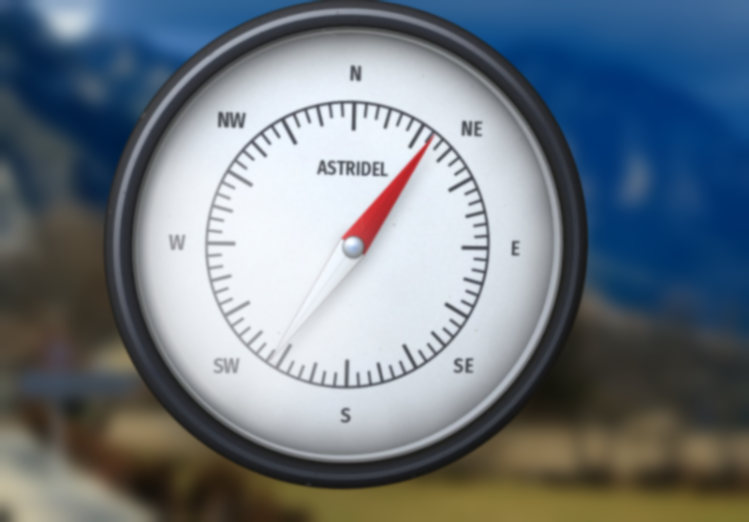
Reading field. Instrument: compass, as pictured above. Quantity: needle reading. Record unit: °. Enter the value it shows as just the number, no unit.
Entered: 35
